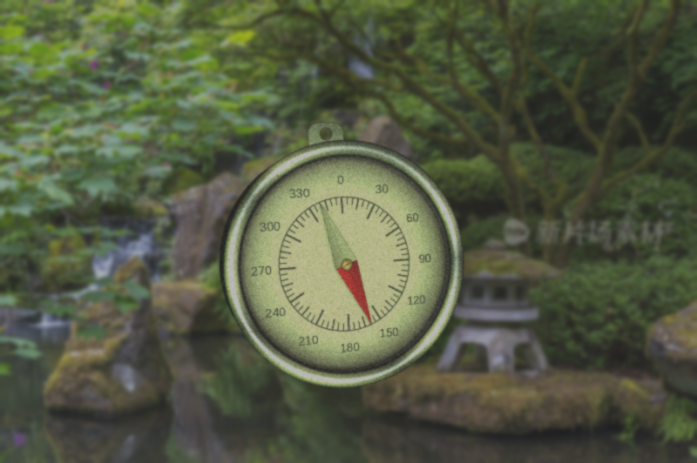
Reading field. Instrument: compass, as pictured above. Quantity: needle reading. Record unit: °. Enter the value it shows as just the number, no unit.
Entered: 160
